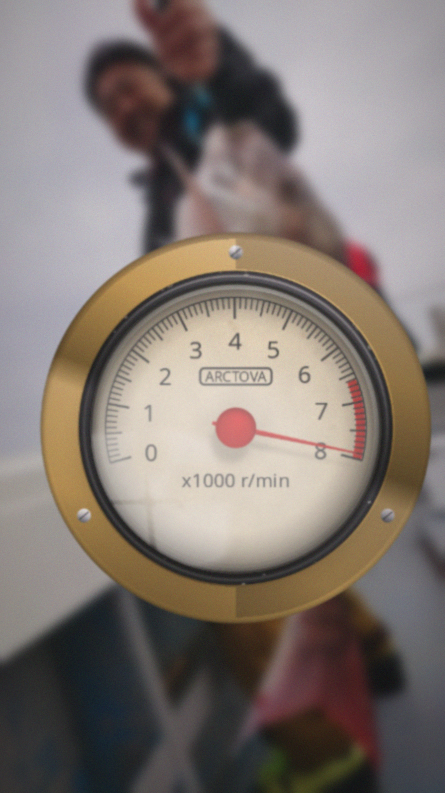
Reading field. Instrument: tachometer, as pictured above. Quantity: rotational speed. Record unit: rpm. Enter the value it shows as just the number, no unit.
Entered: 7900
